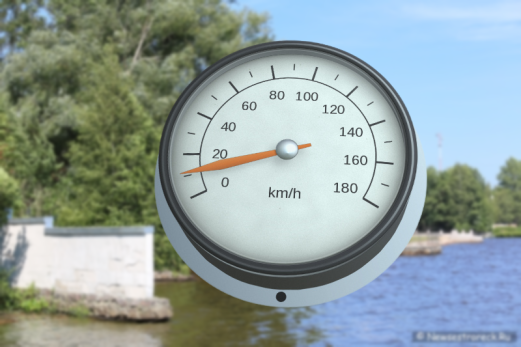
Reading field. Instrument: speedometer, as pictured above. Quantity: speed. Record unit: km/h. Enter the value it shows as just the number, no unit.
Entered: 10
